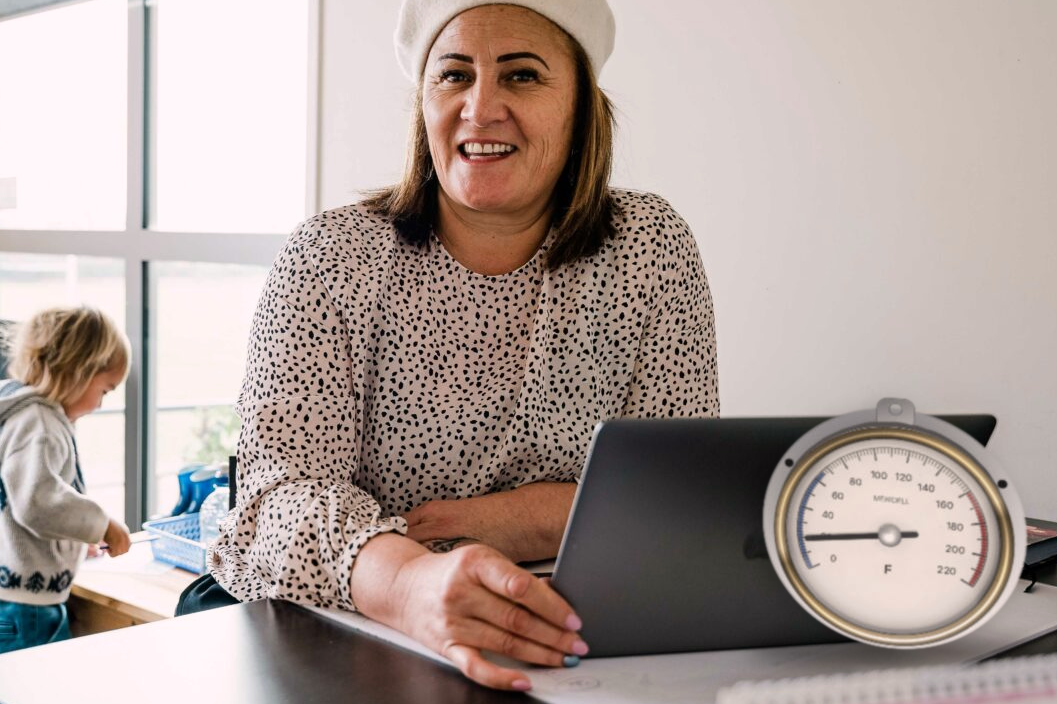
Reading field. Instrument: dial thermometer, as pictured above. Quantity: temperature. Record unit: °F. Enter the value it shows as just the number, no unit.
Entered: 20
